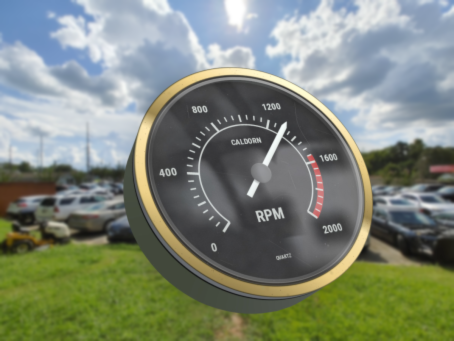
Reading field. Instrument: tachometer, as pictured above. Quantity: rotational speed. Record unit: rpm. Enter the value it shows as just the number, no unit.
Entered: 1300
